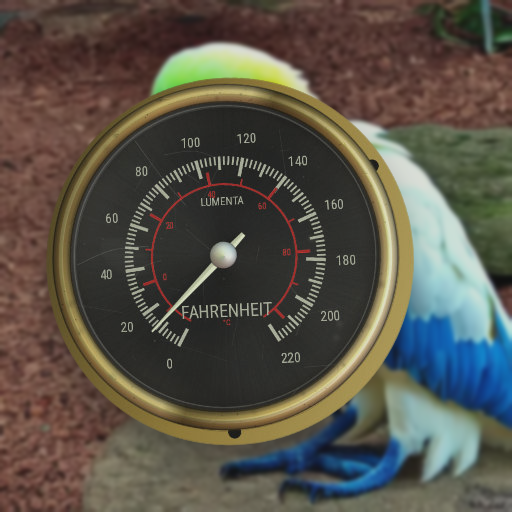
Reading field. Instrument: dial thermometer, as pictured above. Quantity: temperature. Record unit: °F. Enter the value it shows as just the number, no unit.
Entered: 12
